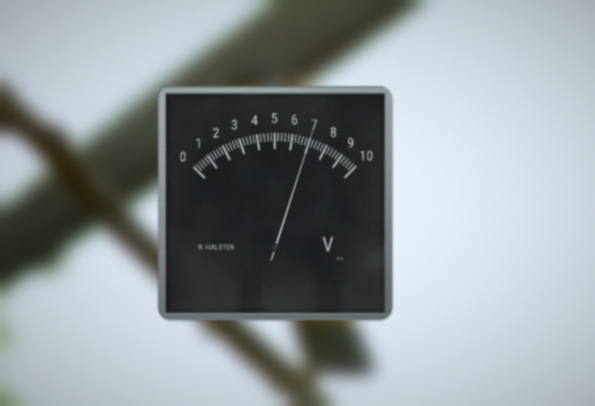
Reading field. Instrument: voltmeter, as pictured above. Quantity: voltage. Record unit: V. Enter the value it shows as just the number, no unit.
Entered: 7
